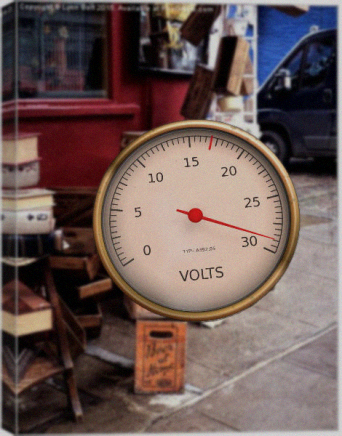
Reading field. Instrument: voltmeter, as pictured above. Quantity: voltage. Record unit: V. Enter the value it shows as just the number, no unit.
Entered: 29
